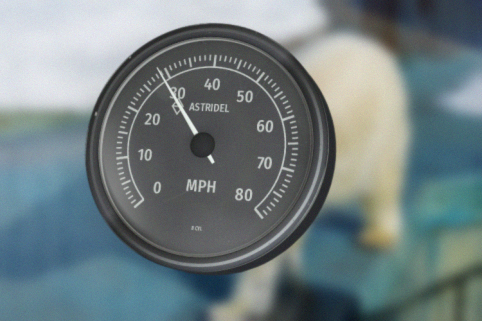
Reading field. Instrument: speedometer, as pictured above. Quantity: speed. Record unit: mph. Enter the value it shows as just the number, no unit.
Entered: 29
